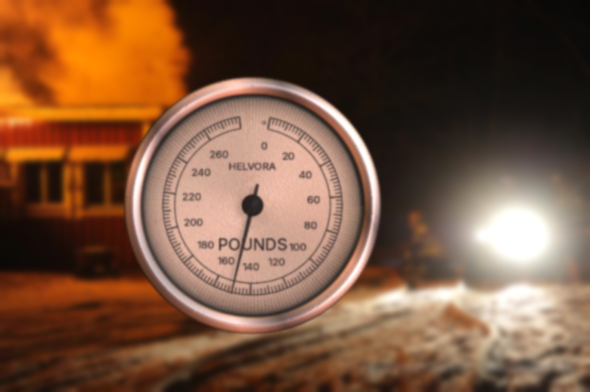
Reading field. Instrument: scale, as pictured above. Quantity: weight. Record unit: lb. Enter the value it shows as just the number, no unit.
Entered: 150
